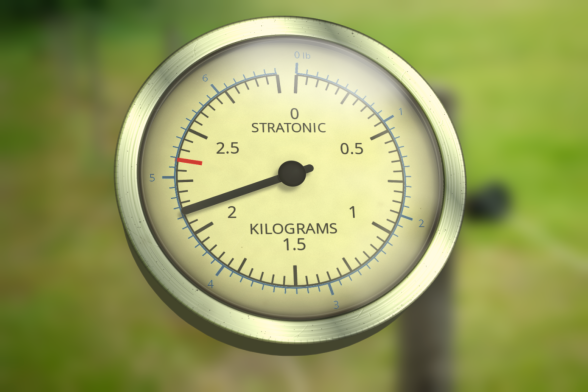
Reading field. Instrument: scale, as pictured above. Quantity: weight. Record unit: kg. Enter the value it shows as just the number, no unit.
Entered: 2.1
